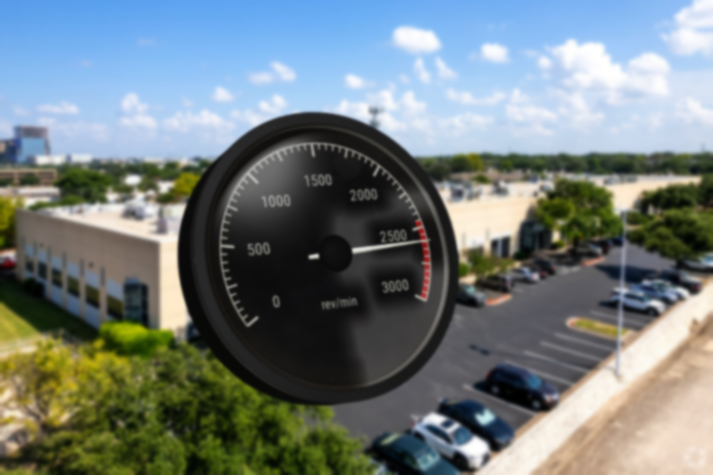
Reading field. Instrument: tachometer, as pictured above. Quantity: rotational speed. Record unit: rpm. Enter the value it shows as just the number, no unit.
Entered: 2600
